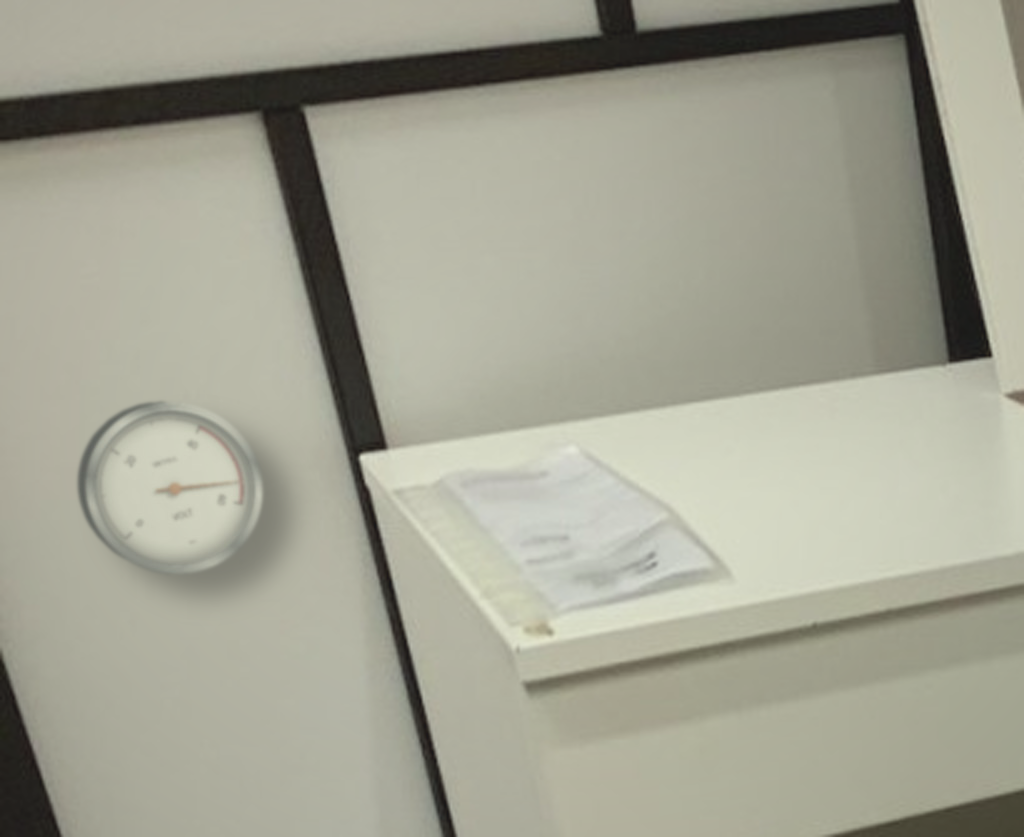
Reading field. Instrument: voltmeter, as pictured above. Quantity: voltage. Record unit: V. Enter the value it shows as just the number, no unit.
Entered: 55
